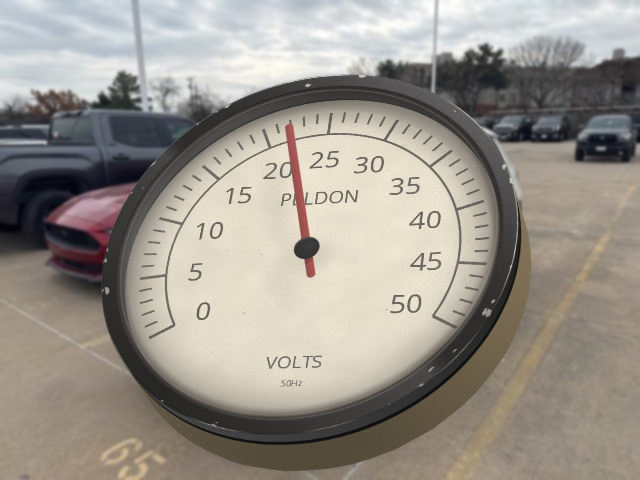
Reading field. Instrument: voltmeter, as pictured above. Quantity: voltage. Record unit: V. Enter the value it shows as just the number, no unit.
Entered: 22
